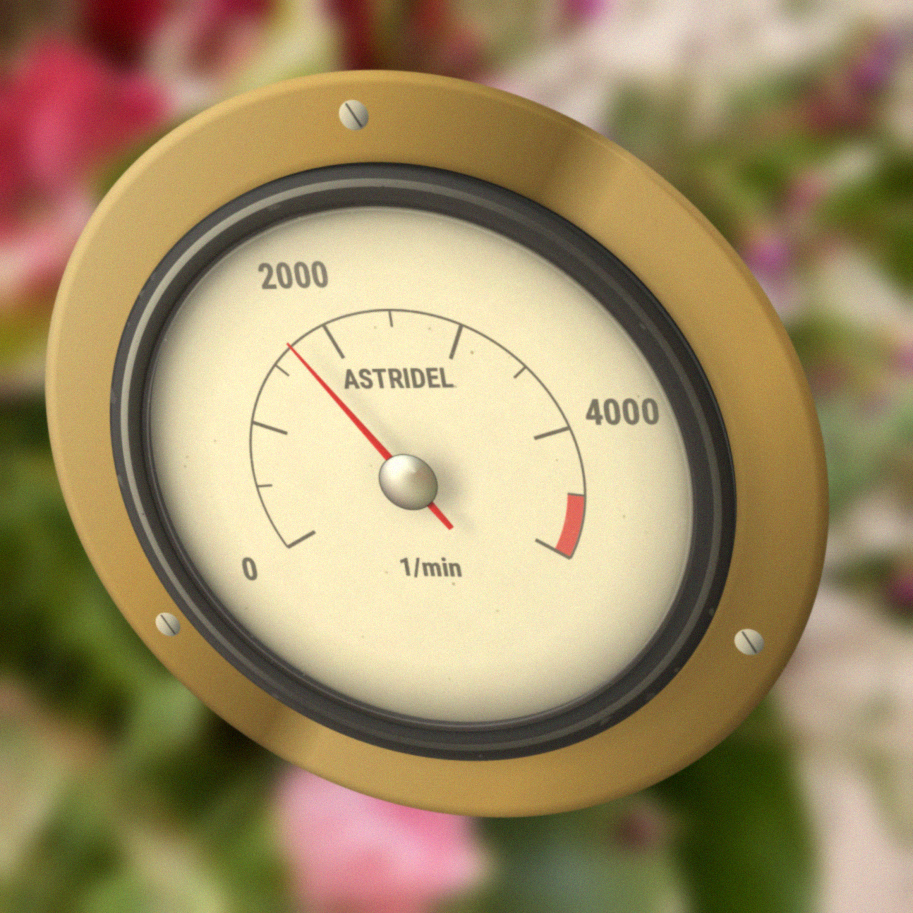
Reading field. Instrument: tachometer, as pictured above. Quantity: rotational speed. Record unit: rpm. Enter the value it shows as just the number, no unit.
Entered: 1750
